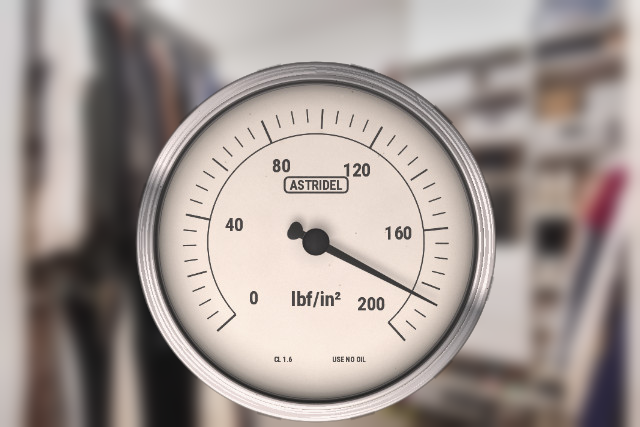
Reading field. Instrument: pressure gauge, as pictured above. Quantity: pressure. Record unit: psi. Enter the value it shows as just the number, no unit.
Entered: 185
